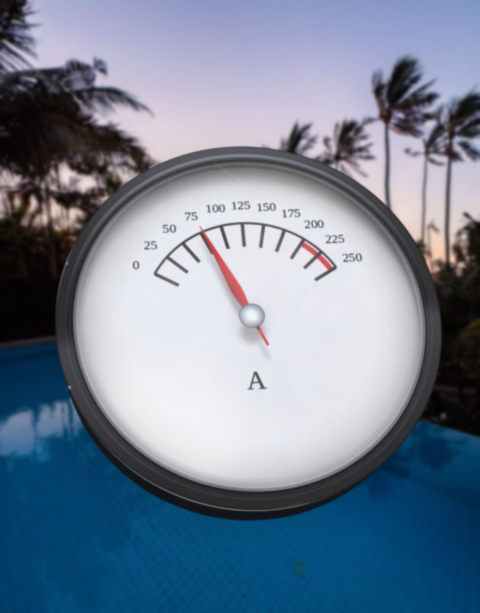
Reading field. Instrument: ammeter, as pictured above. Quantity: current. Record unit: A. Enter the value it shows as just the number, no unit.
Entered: 75
